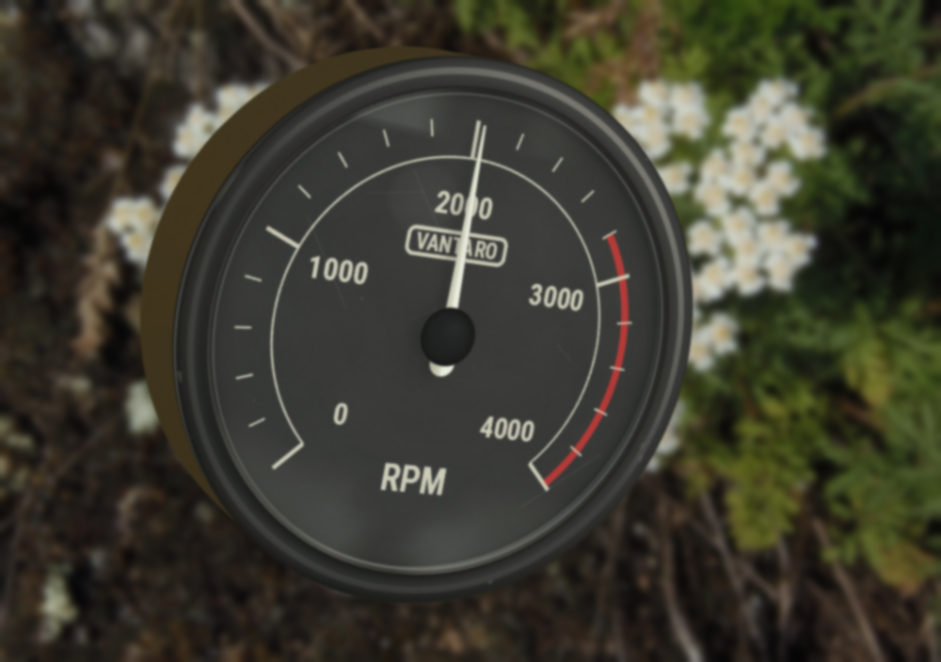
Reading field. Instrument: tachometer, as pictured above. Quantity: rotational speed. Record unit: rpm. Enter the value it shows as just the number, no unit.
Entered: 2000
